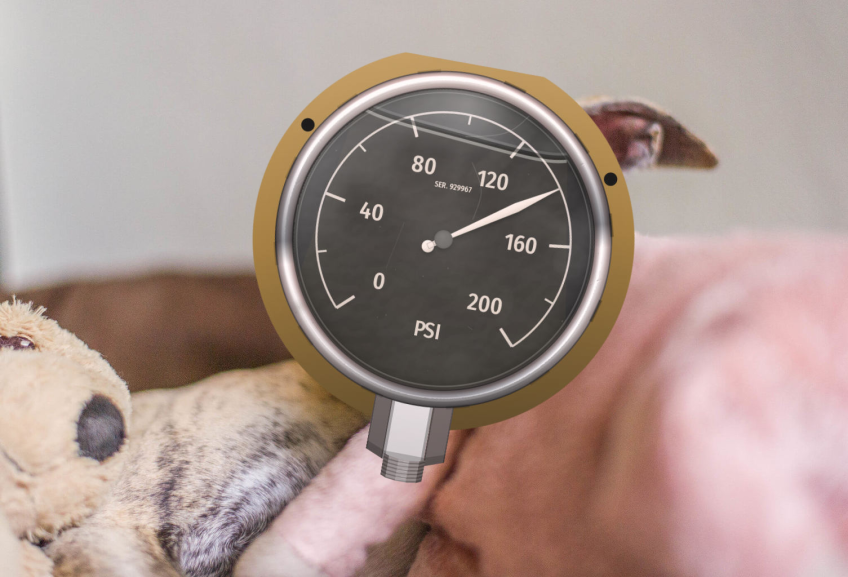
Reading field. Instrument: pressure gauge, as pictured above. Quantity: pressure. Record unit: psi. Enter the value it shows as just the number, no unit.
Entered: 140
